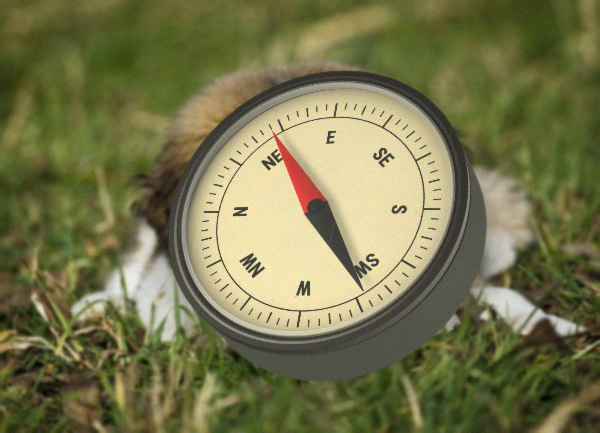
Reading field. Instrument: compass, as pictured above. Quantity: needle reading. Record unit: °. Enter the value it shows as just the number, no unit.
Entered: 55
